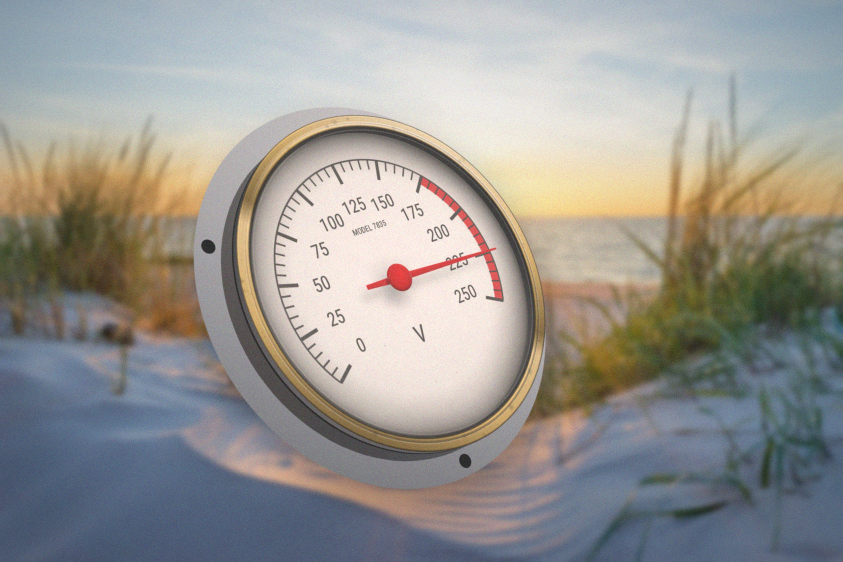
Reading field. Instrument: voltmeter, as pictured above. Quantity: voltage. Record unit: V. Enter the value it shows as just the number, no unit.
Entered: 225
